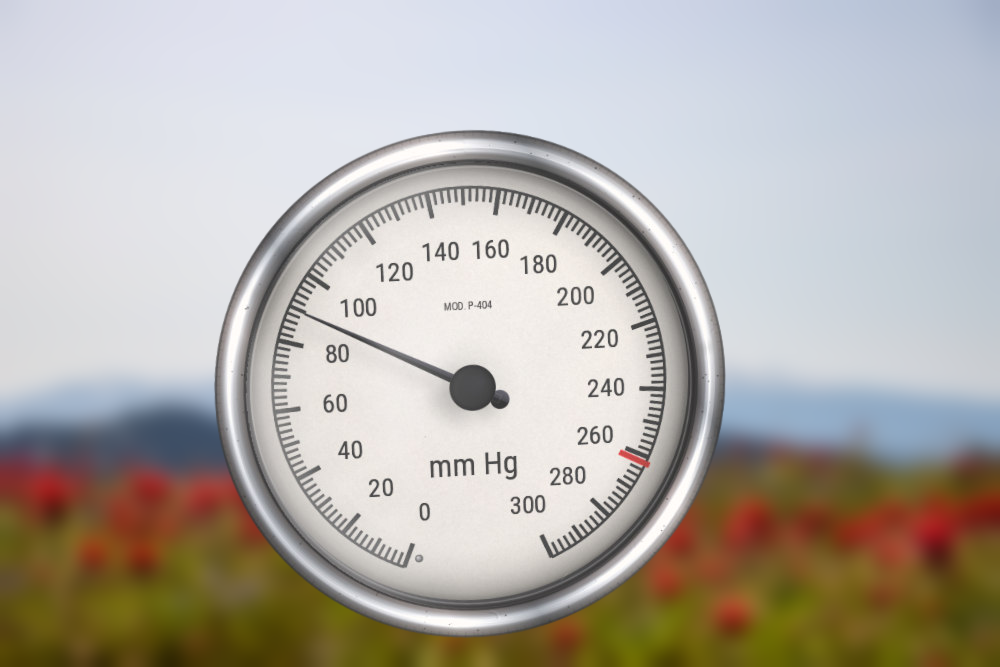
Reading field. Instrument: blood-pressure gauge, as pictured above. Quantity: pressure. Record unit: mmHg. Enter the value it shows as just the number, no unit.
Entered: 90
